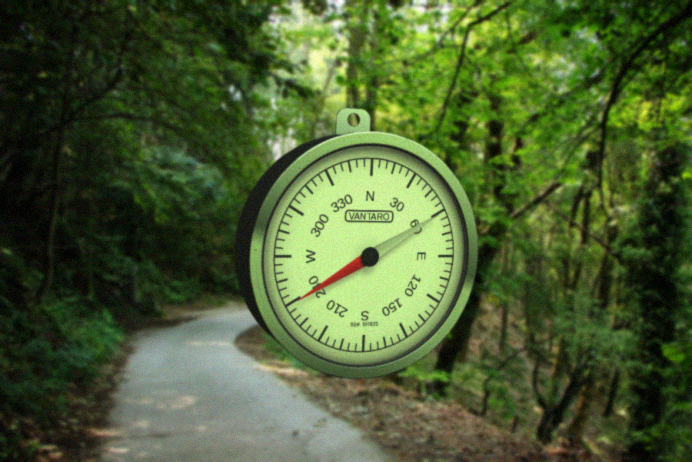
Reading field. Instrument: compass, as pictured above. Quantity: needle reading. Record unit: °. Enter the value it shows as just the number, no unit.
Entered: 240
